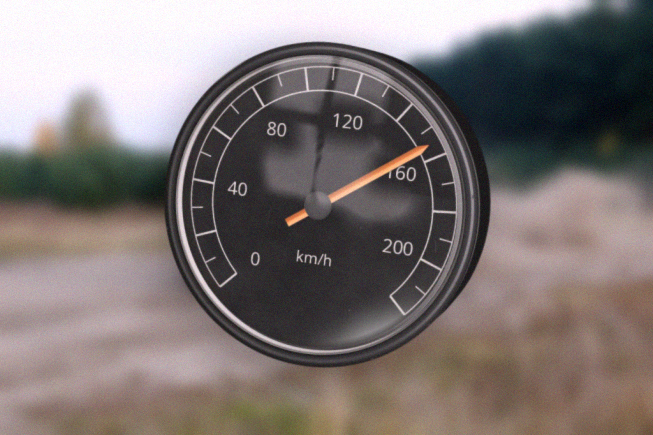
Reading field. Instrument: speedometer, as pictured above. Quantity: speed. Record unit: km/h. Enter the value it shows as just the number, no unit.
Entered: 155
